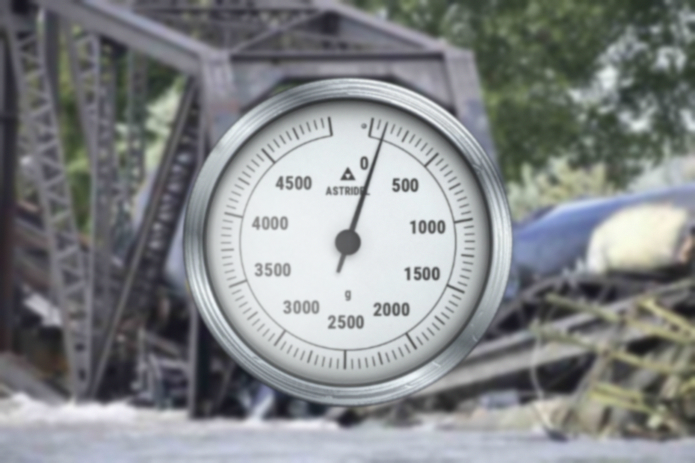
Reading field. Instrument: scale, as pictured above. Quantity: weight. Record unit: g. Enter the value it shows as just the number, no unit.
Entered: 100
